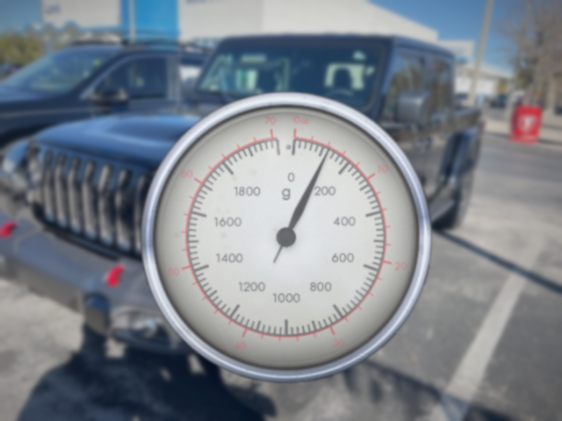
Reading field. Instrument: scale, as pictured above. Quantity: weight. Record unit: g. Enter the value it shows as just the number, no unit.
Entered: 120
